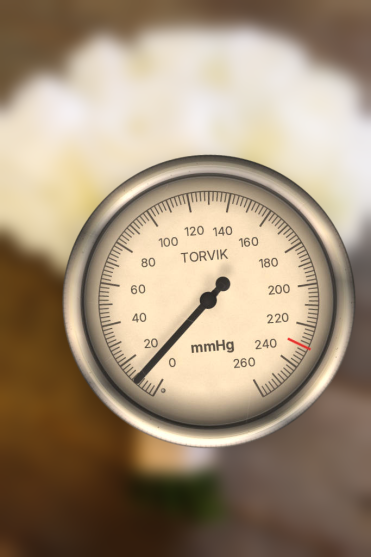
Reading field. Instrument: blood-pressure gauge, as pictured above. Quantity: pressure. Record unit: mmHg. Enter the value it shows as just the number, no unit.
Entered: 10
